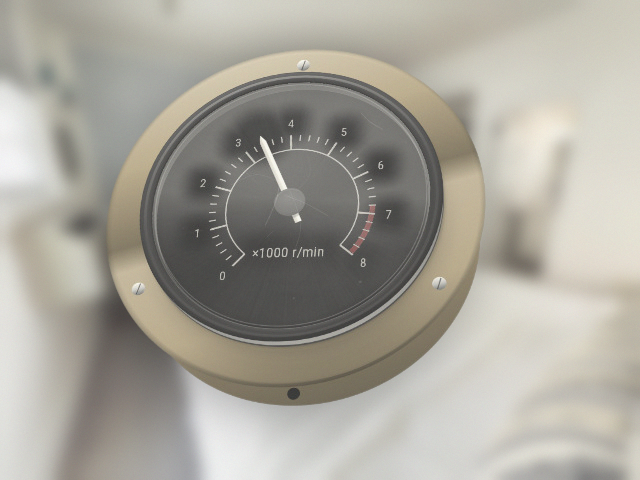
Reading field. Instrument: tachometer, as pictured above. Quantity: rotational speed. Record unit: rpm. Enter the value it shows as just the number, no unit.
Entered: 3400
